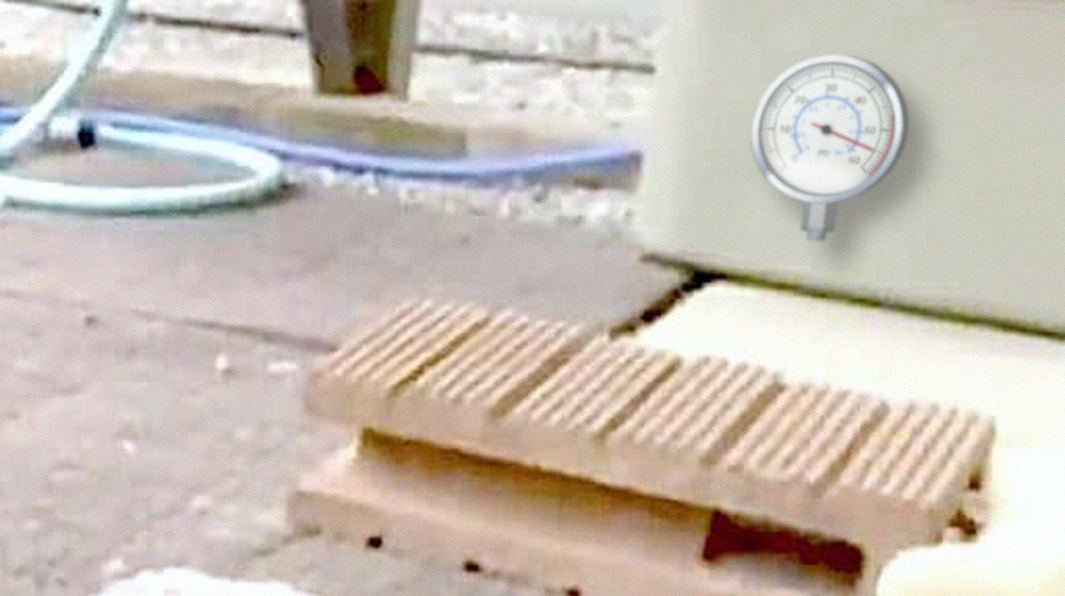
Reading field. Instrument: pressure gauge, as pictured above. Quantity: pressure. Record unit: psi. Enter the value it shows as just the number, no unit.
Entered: 55
